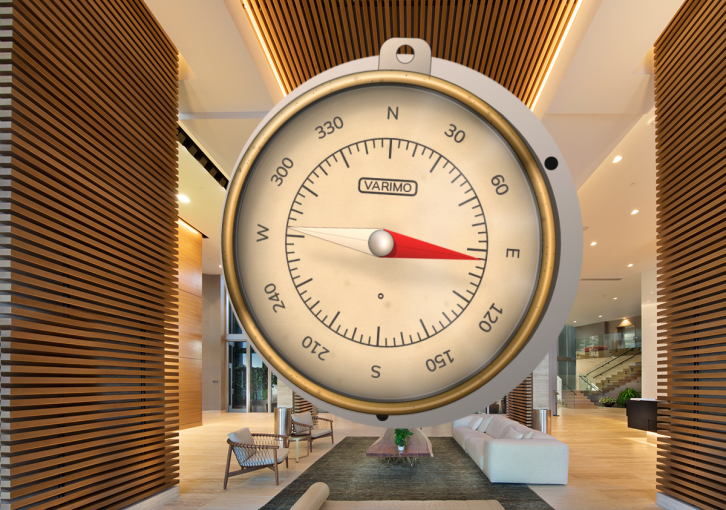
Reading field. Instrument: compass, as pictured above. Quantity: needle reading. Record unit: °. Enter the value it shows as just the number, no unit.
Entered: 95
